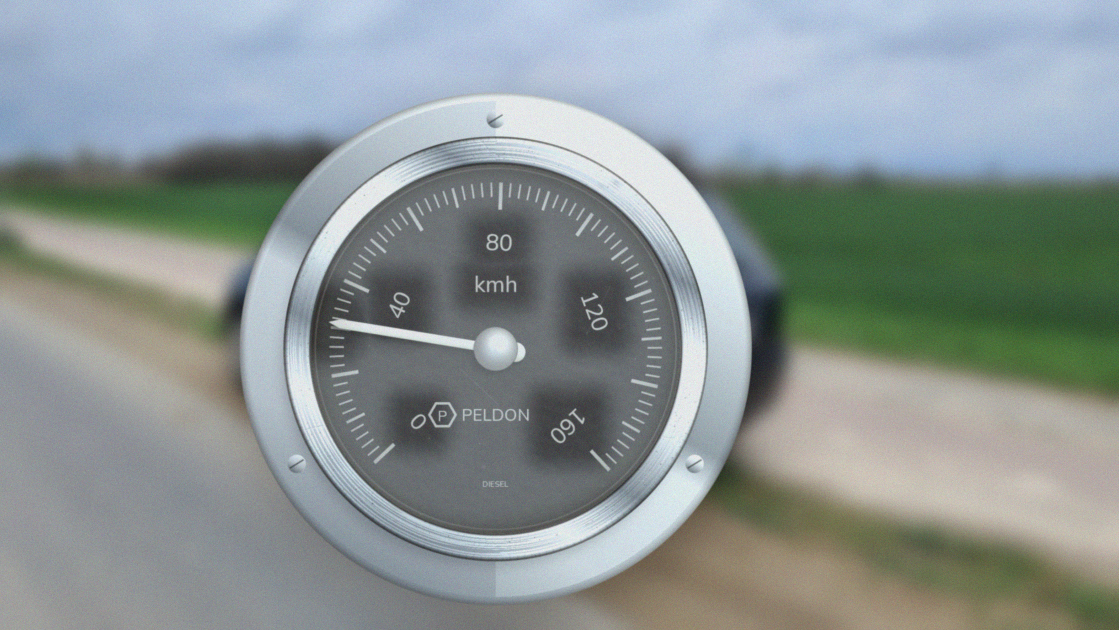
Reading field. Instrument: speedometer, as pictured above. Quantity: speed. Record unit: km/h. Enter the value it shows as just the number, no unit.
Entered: 31
